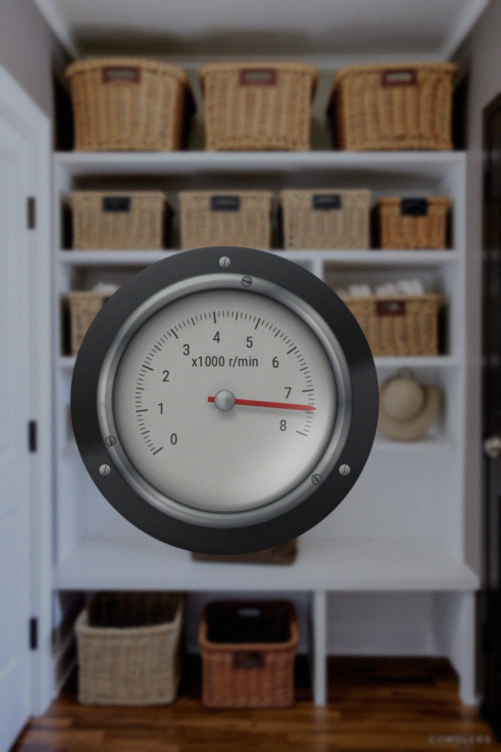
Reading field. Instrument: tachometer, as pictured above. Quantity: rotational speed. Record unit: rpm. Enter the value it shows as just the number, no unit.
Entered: 7400
